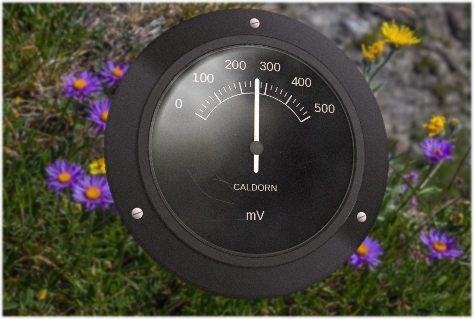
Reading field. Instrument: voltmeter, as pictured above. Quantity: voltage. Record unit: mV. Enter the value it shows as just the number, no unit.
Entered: 260
